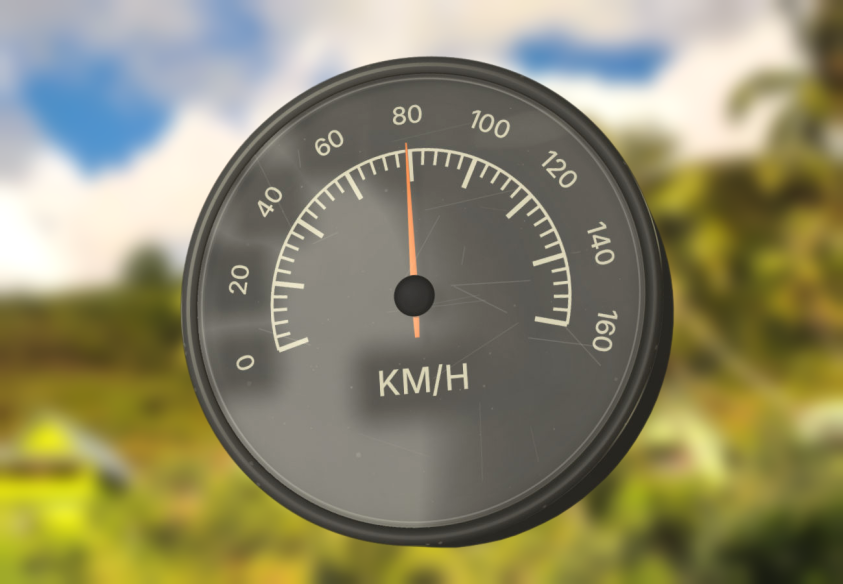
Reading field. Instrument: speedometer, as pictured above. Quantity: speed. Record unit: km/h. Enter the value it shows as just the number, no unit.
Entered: 80
